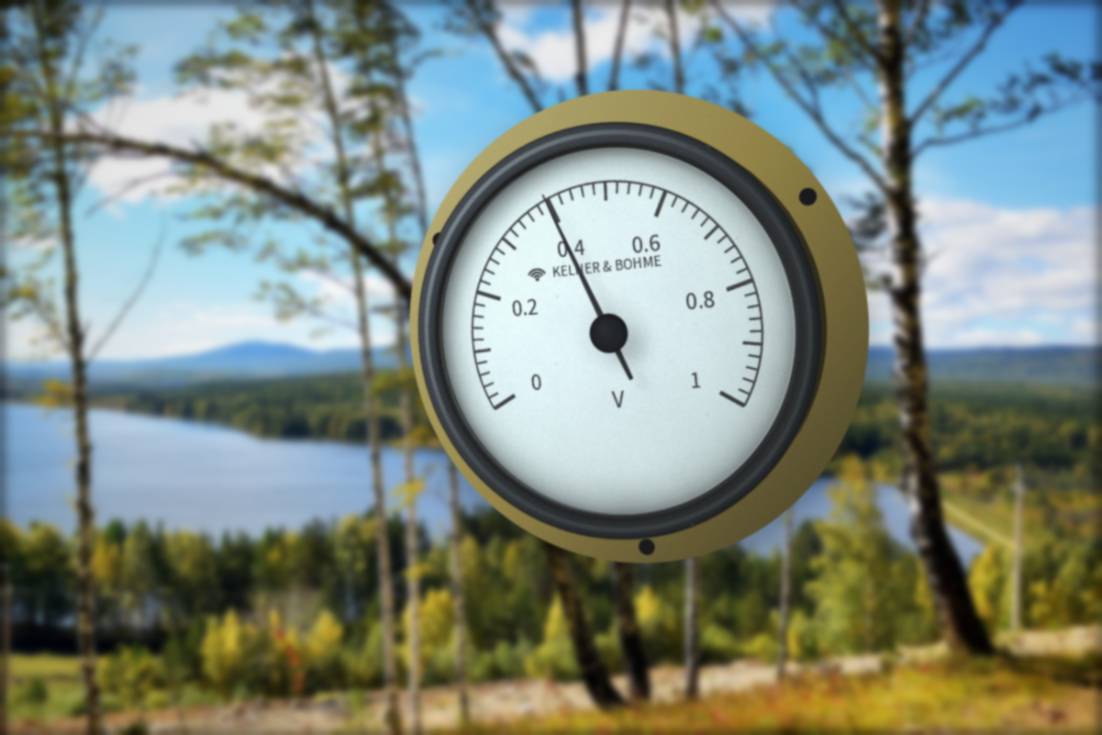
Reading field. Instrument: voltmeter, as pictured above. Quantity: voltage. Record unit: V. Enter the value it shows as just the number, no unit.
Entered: 0.4
